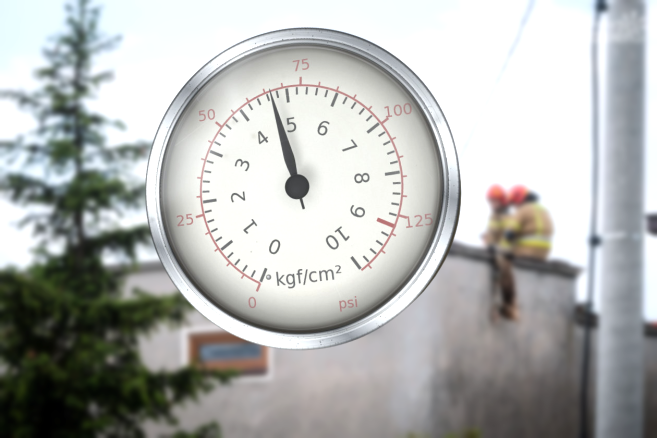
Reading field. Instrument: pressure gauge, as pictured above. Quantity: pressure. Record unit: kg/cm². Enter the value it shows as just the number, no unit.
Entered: 4.7
